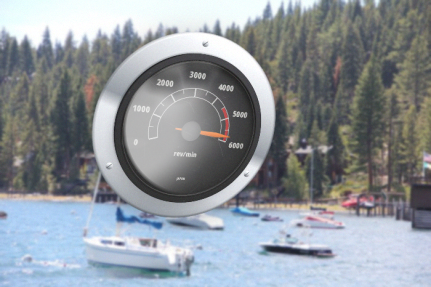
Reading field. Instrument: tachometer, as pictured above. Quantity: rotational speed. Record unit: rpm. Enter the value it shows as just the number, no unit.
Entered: 5750
